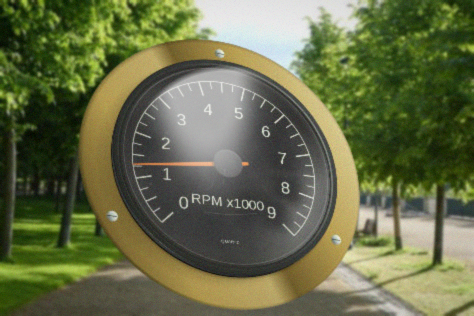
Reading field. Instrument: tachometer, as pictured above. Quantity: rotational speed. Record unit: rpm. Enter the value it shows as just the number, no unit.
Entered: 1250
